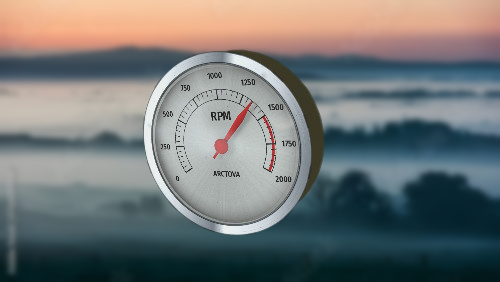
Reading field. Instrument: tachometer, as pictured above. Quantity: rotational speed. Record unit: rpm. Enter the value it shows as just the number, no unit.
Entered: 1350
